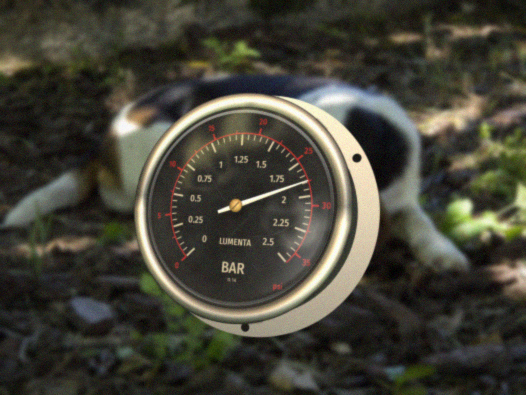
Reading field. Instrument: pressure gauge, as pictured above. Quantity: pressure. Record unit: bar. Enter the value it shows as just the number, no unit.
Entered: 1.9
